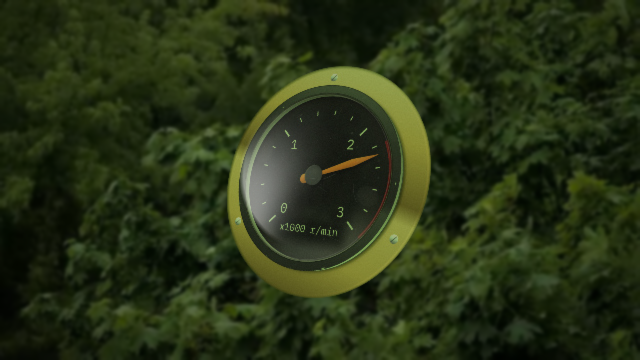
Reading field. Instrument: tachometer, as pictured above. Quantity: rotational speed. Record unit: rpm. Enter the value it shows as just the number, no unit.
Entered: 2300
